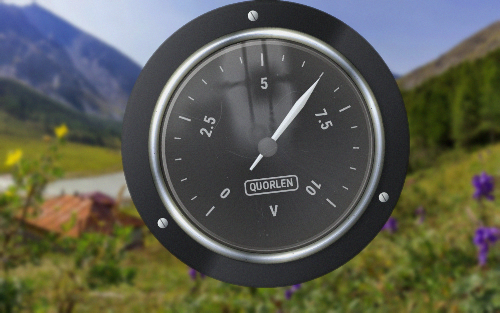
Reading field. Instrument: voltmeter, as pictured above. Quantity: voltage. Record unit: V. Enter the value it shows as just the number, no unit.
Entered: 6.5
